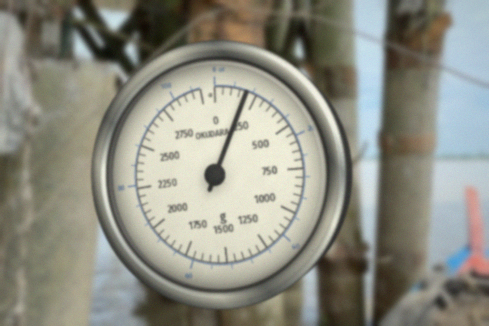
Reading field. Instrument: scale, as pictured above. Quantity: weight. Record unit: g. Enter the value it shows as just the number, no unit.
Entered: 200
